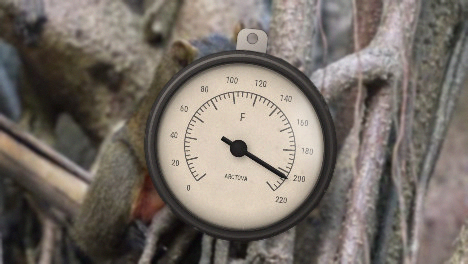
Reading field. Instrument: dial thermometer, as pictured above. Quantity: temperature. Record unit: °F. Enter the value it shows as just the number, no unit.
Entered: 204
